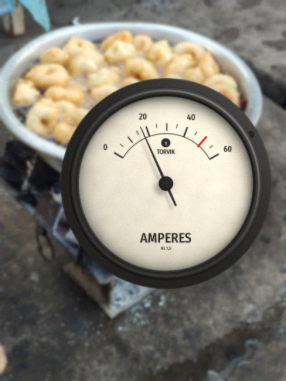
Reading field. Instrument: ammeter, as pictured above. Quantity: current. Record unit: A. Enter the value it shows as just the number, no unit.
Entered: 17.5
